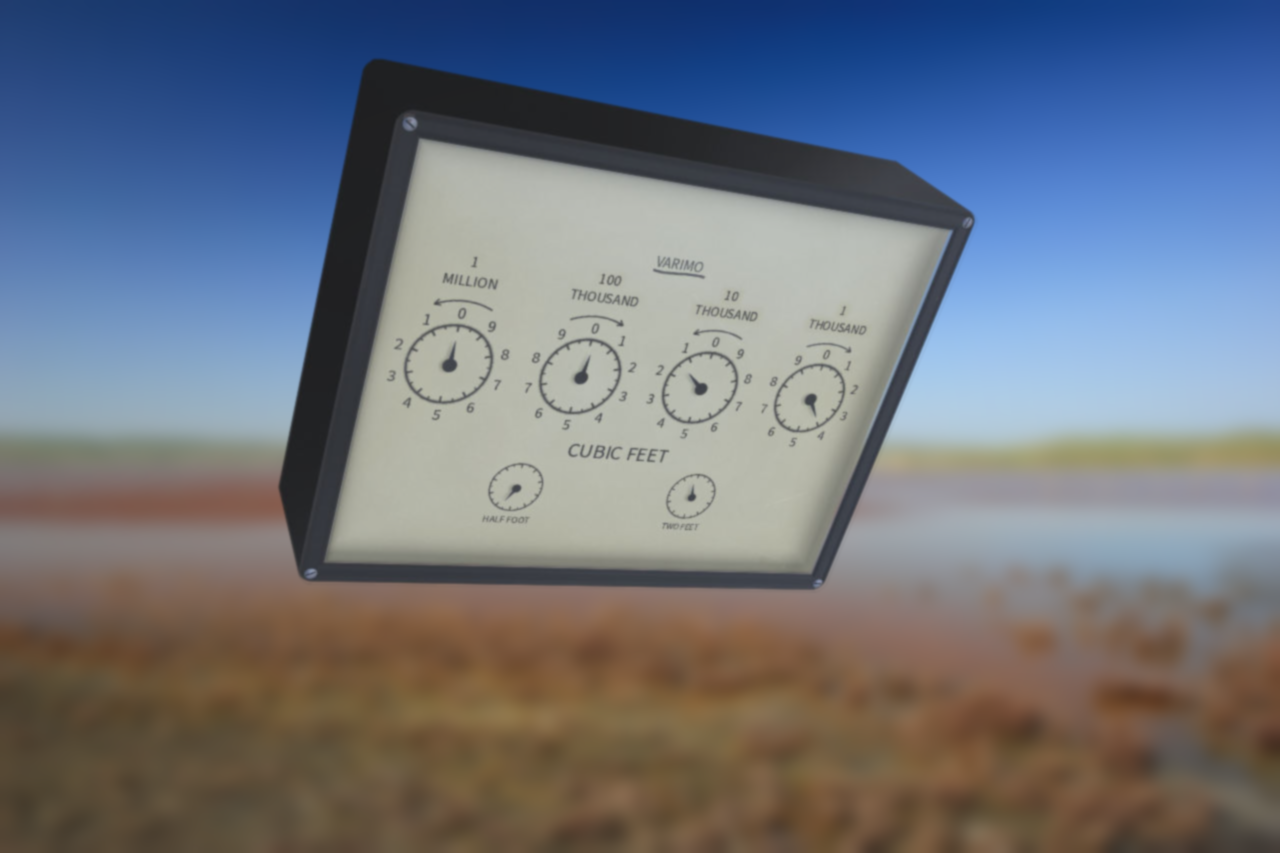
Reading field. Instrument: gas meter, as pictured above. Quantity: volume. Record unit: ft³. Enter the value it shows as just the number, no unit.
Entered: 1400
